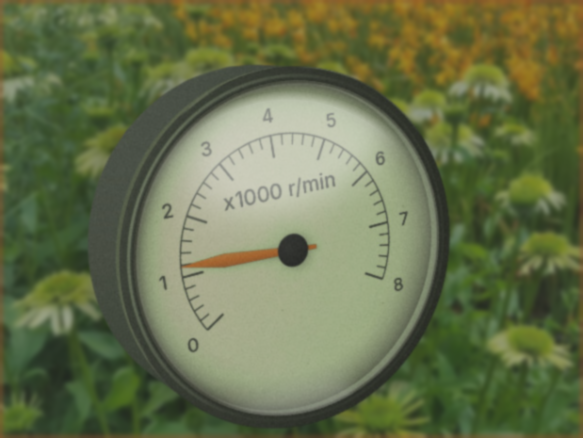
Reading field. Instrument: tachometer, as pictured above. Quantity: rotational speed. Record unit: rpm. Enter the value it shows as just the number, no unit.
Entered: 1200
